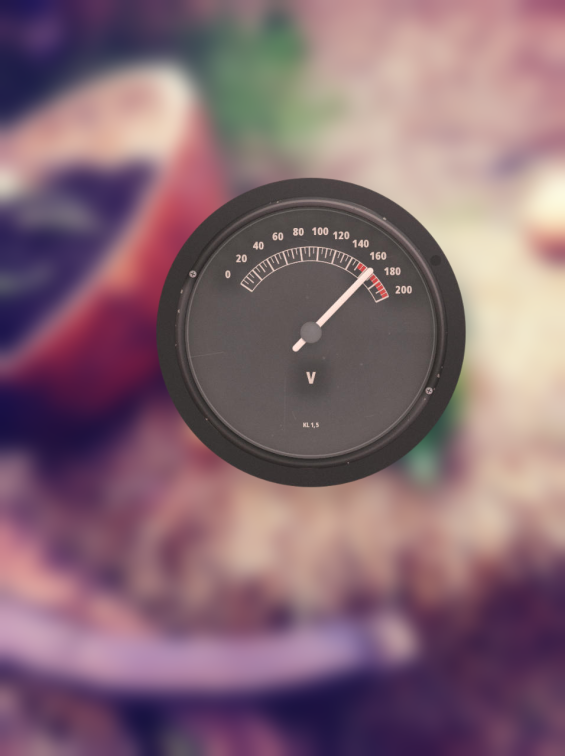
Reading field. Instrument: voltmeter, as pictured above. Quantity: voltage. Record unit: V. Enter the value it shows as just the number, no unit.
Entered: 165
